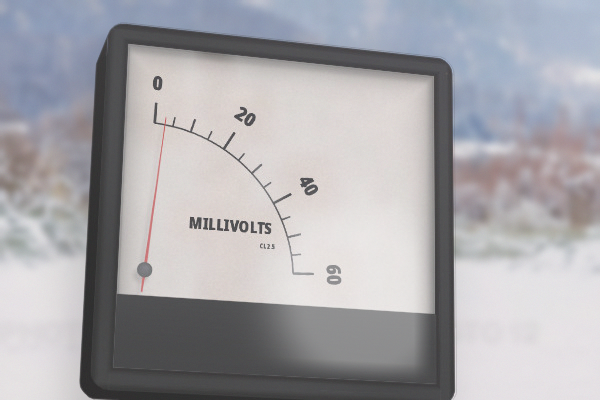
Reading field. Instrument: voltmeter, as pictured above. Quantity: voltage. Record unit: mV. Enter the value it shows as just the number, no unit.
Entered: 2.5
